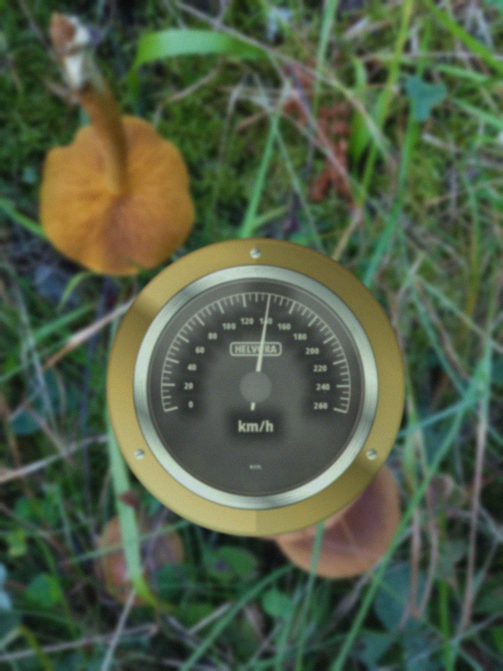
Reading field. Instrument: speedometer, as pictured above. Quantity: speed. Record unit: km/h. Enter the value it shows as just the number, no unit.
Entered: 140
